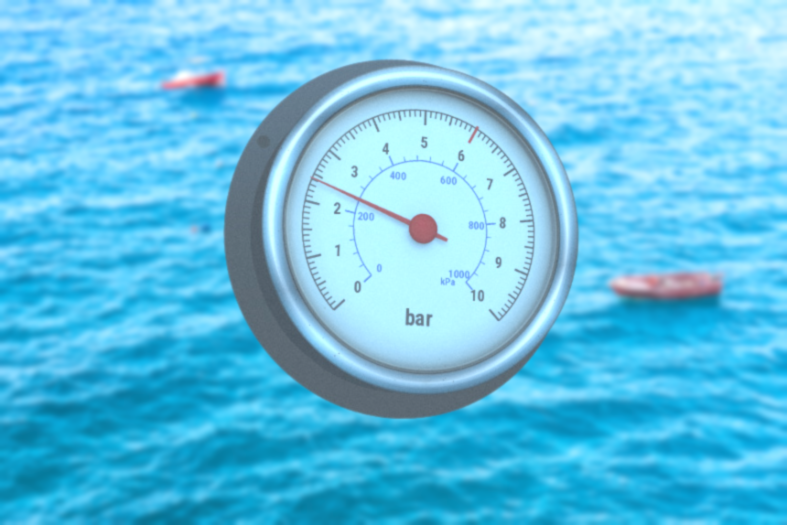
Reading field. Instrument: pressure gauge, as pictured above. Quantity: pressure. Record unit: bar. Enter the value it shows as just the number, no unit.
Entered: 2.4
